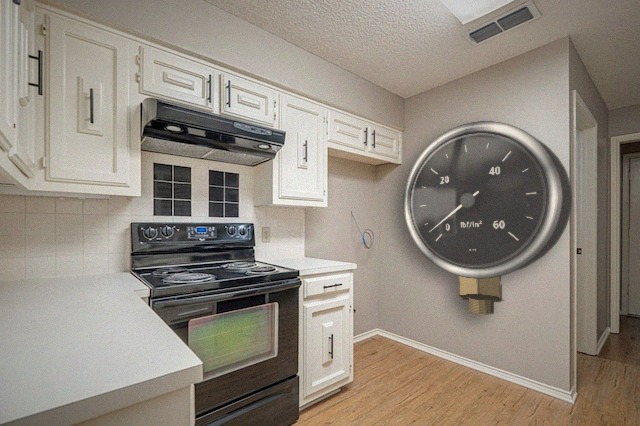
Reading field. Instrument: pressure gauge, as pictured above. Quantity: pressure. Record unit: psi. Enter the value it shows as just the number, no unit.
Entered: 2.5
